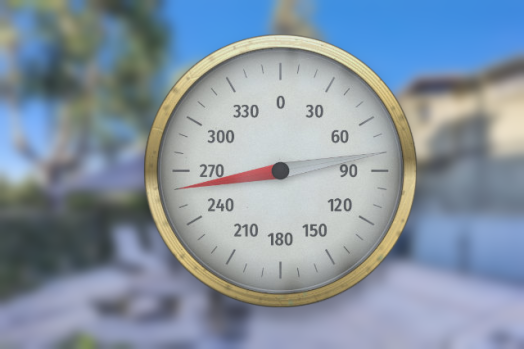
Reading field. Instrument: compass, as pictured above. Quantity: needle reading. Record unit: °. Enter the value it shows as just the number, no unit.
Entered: 260
